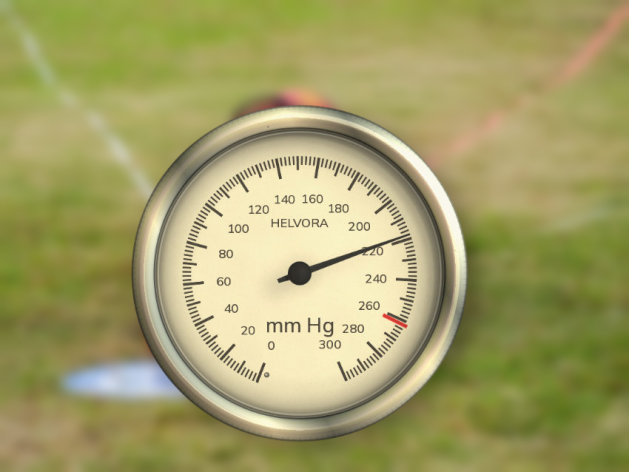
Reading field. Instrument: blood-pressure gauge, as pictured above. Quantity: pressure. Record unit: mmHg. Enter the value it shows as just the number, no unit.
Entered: 218
